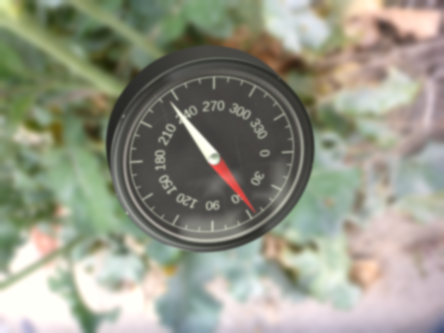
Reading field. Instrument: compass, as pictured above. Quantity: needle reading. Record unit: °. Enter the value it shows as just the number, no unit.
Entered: 55
